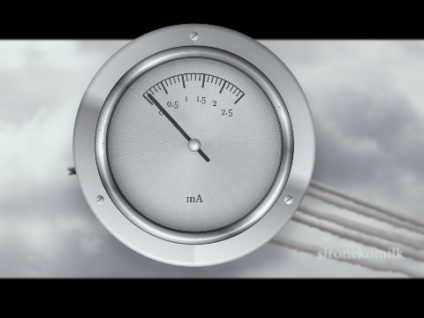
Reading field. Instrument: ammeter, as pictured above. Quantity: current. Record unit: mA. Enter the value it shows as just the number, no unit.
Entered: 0.1
